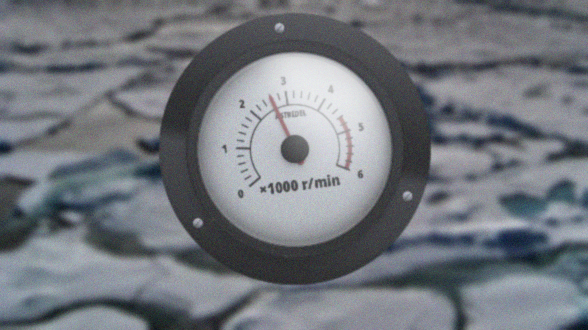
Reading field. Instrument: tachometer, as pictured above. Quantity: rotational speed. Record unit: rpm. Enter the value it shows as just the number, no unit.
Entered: 2600
